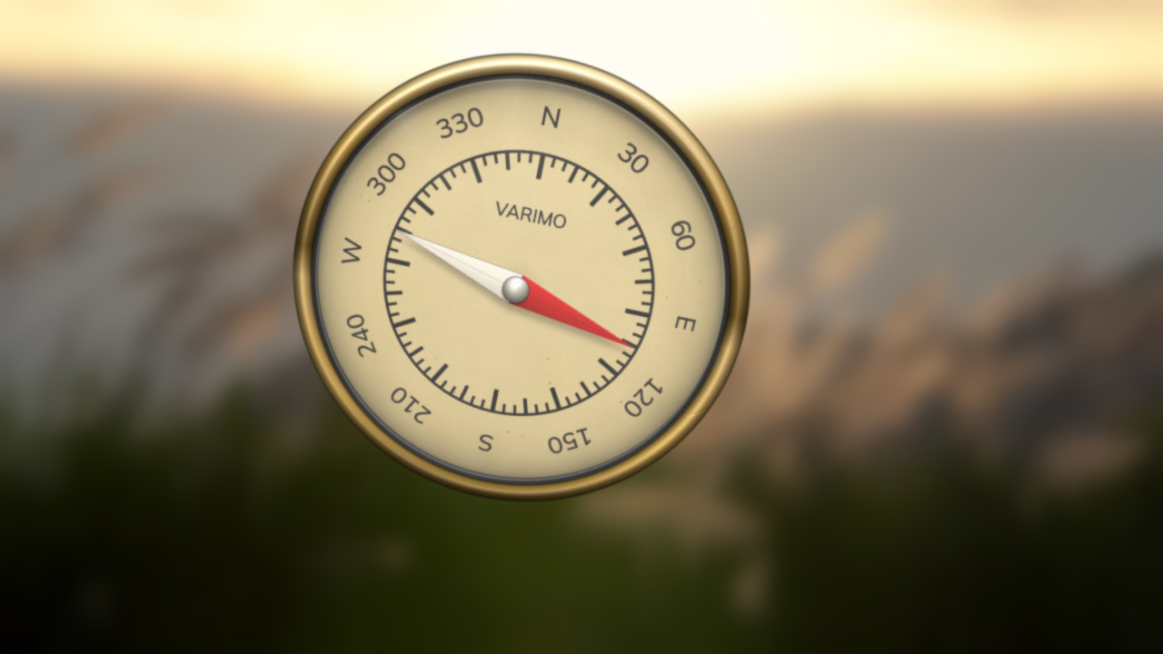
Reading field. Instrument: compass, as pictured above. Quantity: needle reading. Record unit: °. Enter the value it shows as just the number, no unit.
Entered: 105
